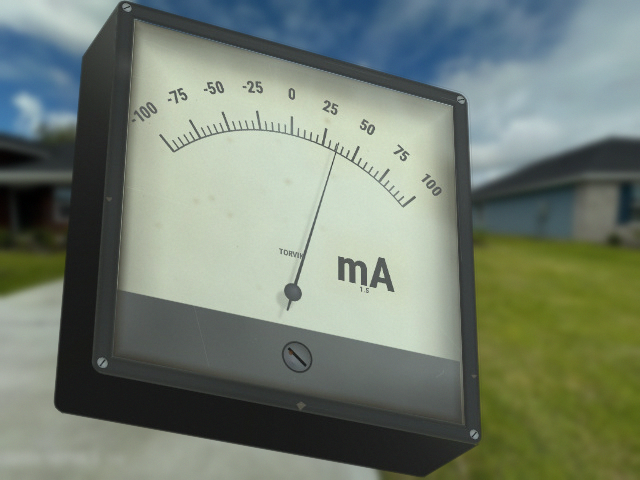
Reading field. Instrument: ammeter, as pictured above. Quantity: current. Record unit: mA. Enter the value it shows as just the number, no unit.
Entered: 35
